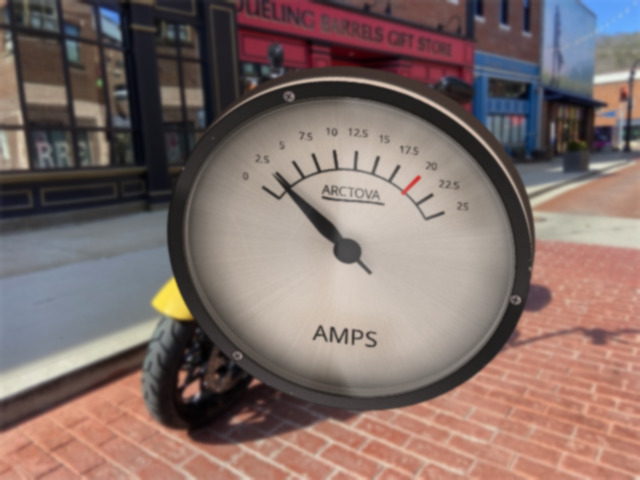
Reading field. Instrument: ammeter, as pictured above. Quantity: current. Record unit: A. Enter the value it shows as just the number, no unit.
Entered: 2.5
